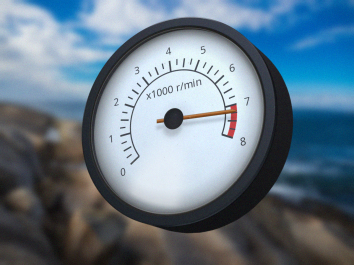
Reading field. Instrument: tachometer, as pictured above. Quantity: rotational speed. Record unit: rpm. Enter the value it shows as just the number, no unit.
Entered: 7250
